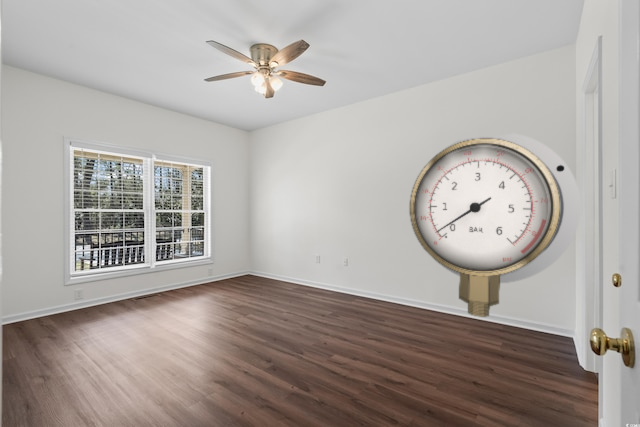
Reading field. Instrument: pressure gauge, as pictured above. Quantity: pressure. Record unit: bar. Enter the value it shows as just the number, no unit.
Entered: 0.2
